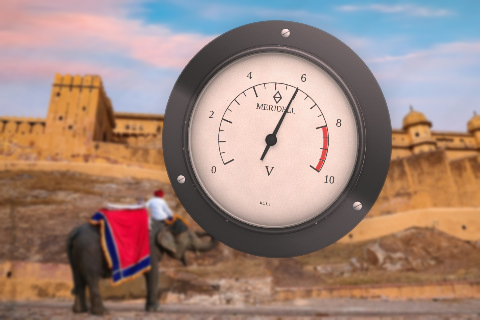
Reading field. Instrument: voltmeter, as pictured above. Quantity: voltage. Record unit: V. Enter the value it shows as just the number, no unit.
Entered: 6
